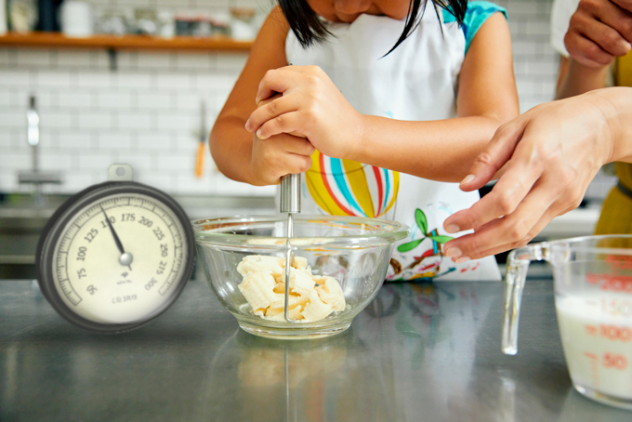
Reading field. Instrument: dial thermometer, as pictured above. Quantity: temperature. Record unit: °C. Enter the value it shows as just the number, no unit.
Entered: 150
